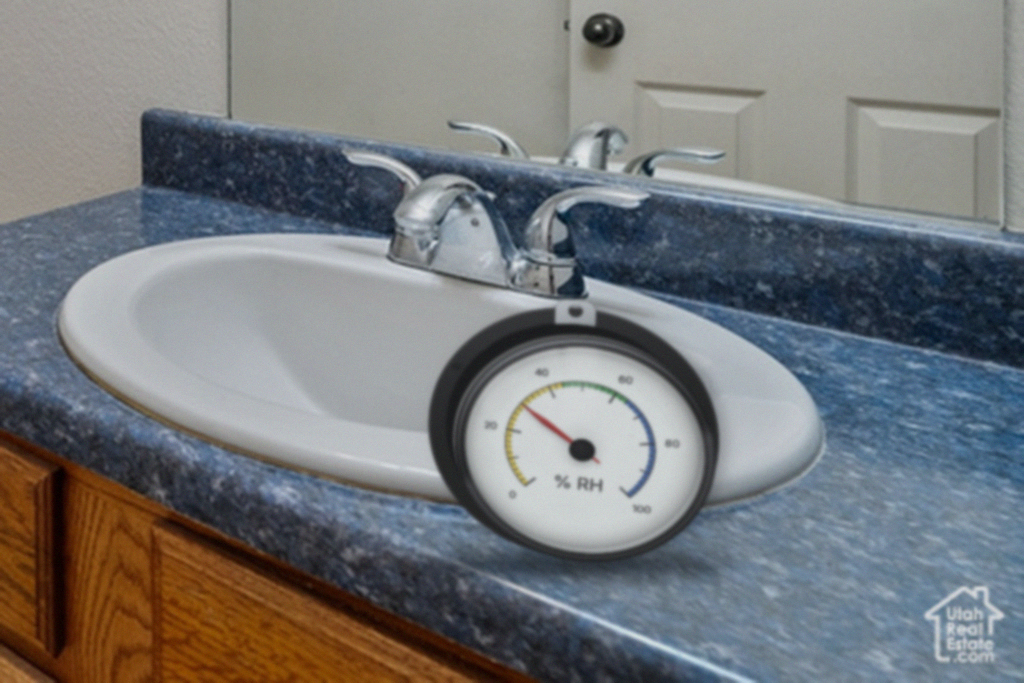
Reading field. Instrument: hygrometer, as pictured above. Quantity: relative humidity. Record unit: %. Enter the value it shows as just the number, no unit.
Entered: 30
